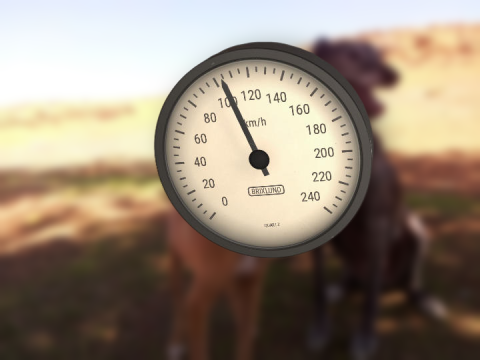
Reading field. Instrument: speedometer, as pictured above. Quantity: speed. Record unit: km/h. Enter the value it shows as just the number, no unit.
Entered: 105
